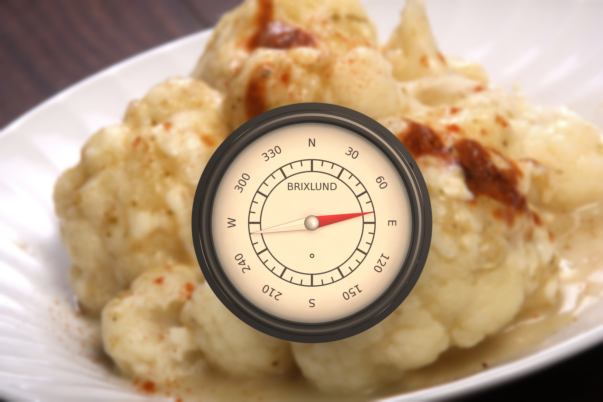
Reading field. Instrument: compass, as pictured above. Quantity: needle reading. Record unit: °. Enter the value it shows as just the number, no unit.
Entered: 80
